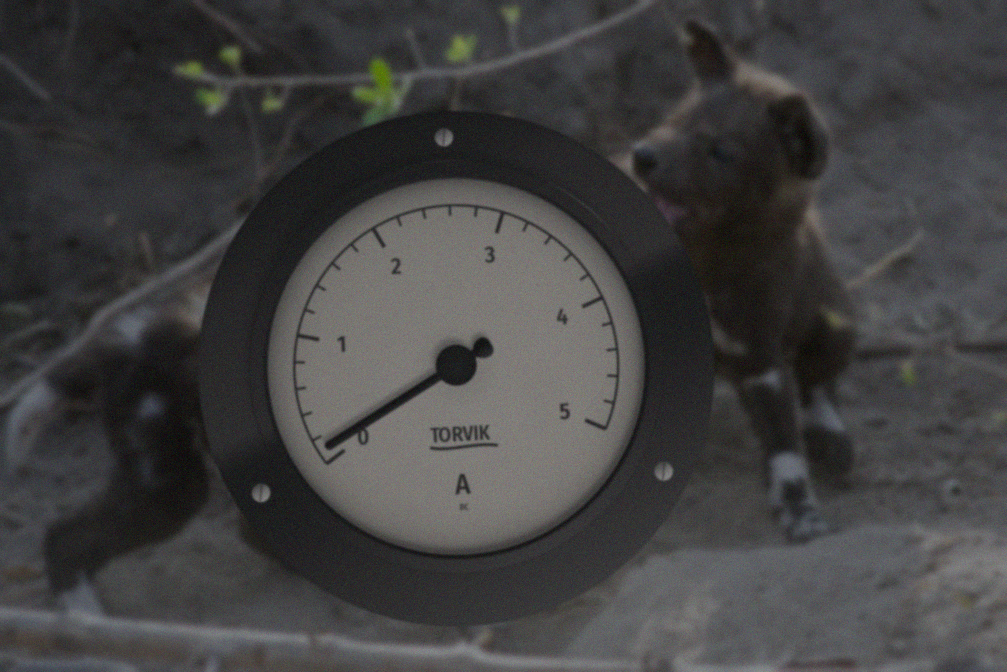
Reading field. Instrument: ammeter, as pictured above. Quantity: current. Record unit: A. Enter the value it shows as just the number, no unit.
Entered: 0.1
